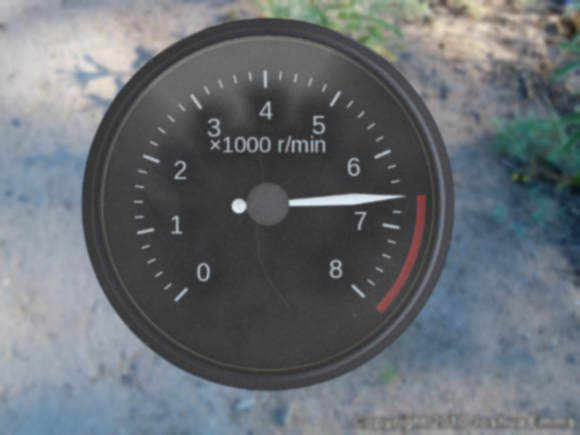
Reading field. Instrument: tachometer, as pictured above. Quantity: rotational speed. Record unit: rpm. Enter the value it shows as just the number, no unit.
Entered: 6600
